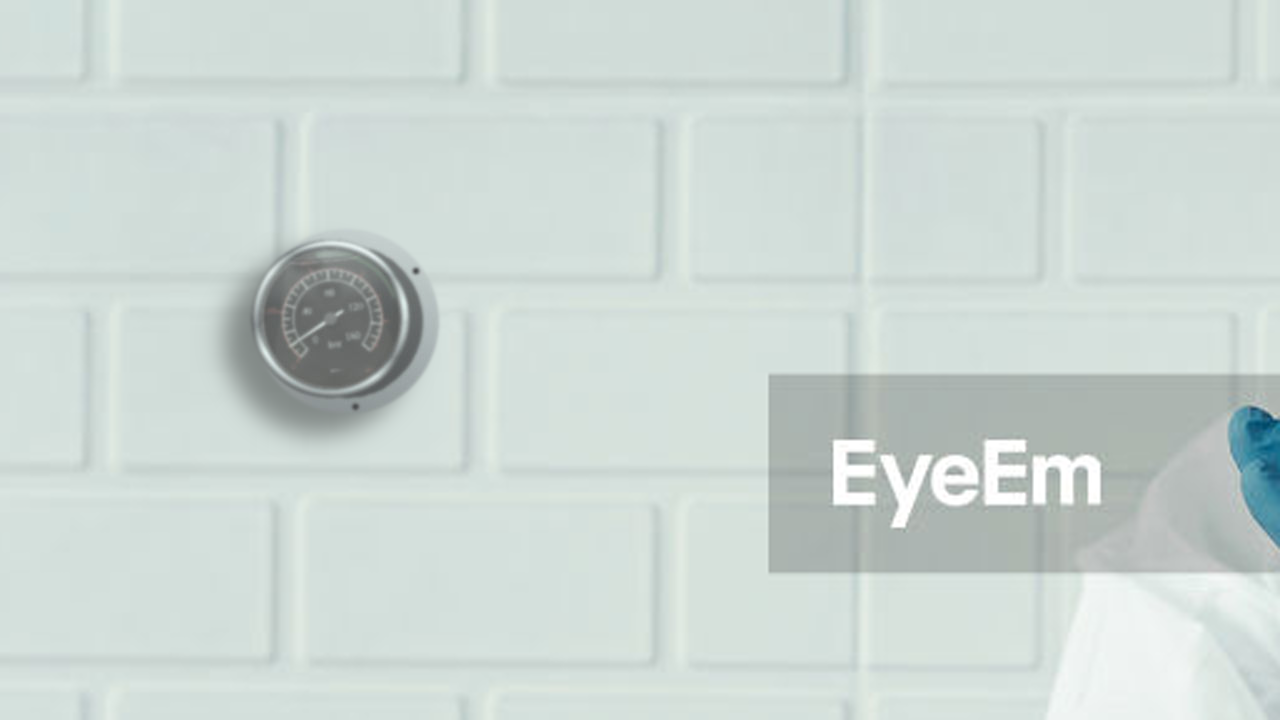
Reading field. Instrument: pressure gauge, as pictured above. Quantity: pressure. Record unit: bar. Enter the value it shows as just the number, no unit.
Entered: 10
